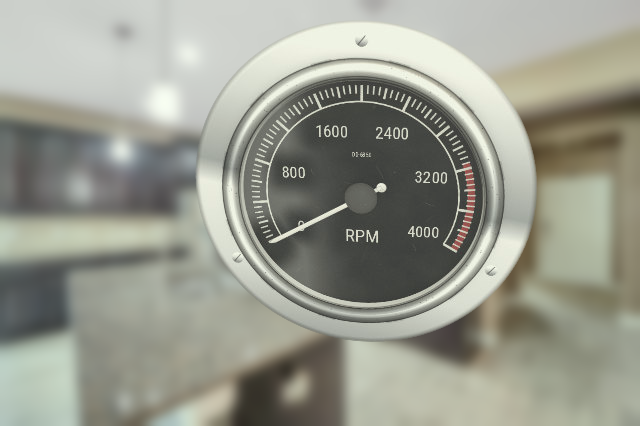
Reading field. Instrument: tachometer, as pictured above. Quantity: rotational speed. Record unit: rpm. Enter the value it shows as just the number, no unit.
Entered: 0
